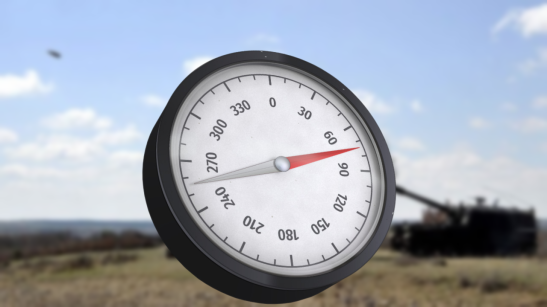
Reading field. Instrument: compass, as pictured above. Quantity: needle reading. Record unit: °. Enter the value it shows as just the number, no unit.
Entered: 75
